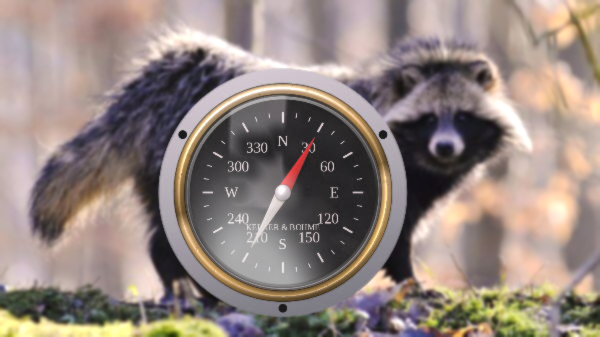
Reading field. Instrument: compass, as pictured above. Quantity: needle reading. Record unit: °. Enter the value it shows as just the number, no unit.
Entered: 30
